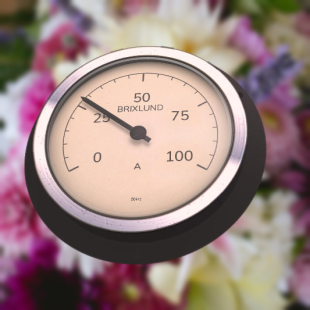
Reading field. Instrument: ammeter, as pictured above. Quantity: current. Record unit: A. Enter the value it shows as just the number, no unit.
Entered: 27.5
